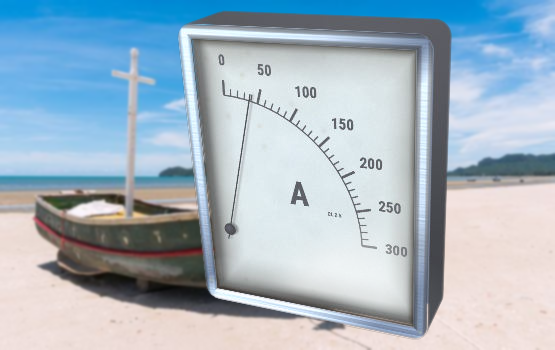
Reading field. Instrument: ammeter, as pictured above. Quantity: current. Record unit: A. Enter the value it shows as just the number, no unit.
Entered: 40
